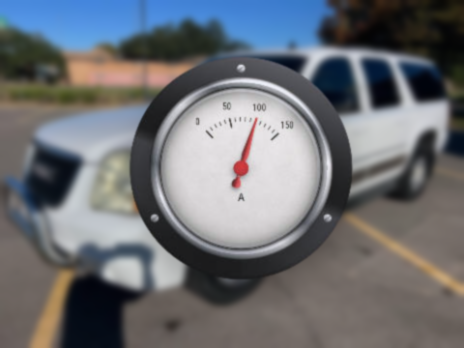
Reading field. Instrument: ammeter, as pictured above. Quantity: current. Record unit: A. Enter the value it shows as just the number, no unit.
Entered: 100
